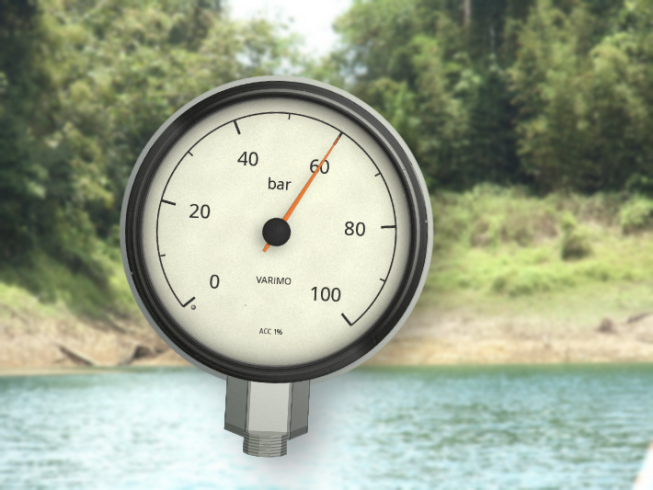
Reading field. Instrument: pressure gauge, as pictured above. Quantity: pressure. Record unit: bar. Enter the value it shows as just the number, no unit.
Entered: 60
